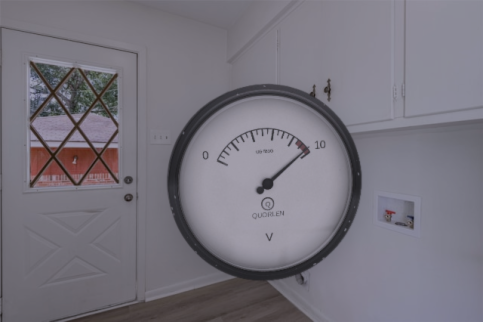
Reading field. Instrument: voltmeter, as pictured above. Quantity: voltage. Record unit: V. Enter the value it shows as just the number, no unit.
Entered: 9.5
